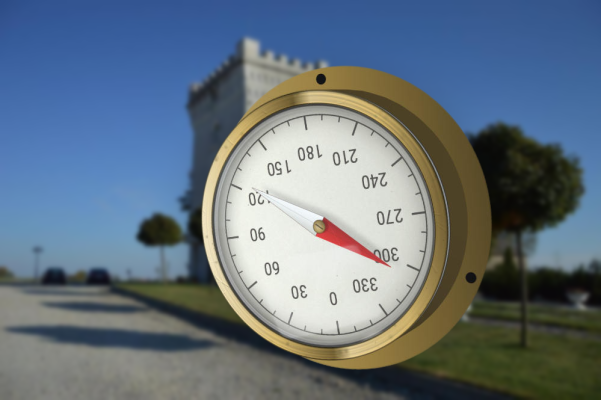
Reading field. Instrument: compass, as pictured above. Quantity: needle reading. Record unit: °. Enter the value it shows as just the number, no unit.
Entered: 305
